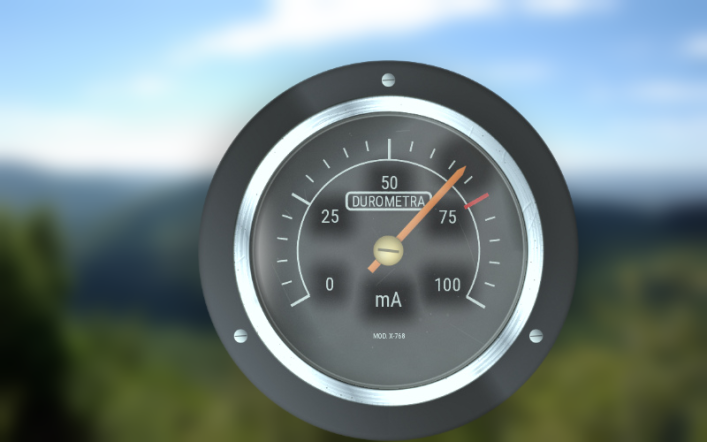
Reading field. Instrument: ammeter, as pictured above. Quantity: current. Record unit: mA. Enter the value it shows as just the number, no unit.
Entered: 67.5
